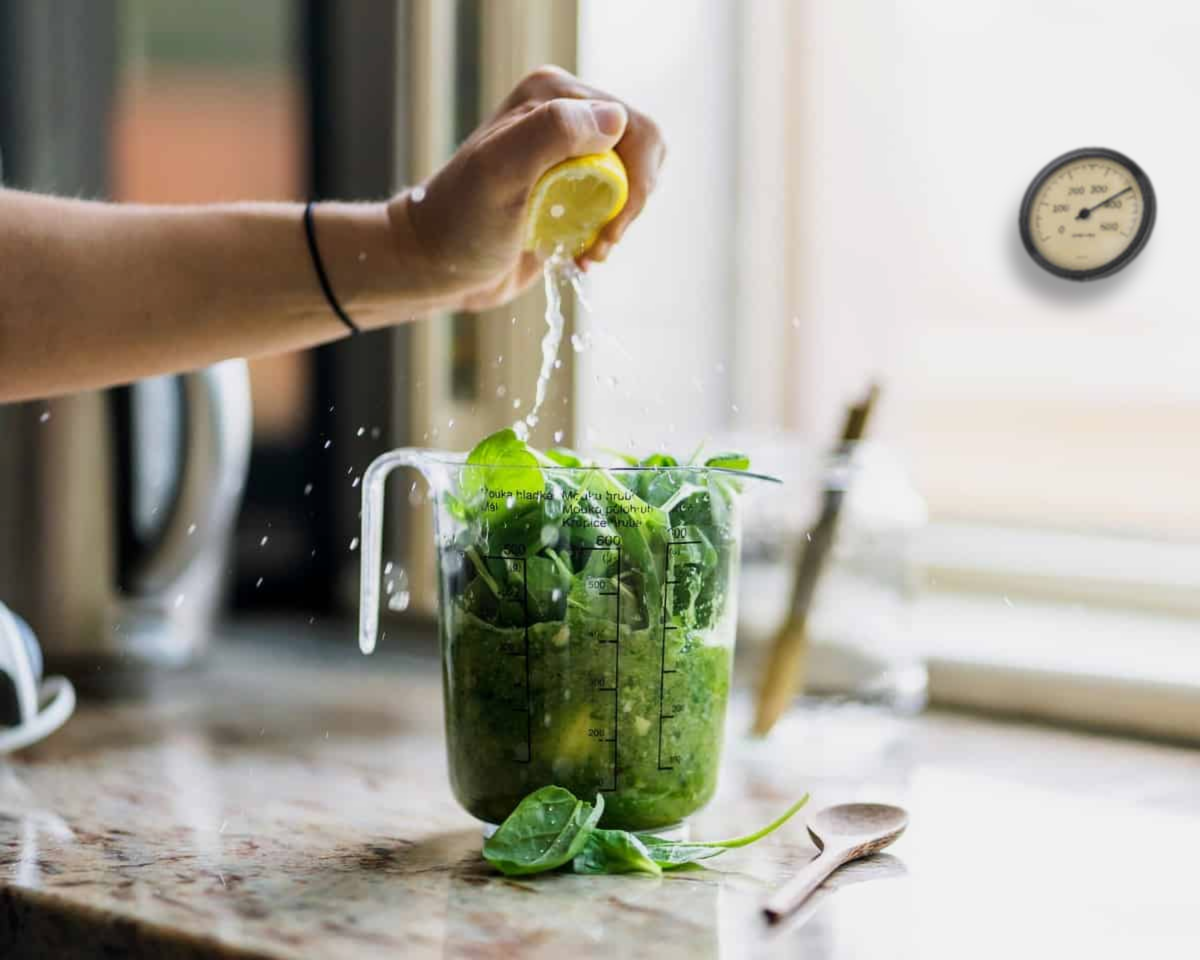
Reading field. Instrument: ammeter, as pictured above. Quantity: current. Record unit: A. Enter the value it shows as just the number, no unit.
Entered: 380
